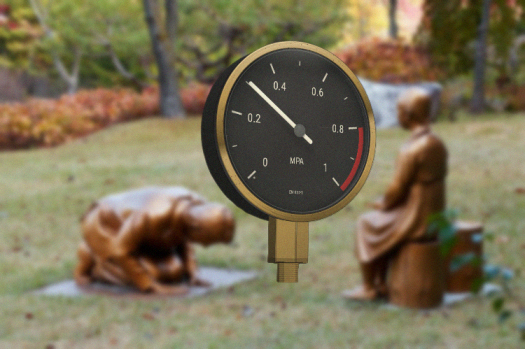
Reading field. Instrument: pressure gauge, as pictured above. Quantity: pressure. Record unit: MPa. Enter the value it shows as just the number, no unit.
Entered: 0.3
